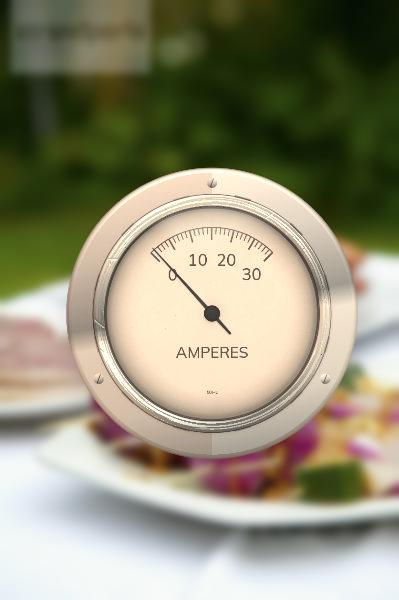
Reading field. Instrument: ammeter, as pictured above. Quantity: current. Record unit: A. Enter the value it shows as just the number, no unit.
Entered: 1
